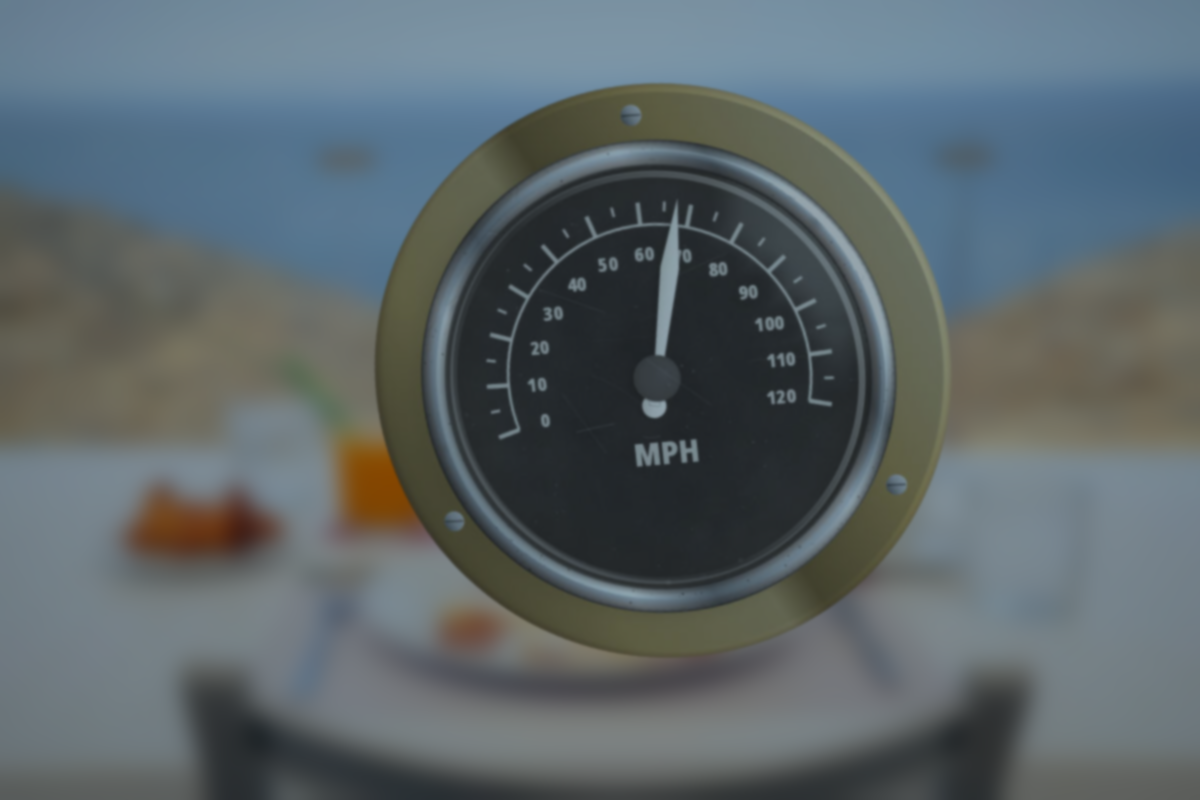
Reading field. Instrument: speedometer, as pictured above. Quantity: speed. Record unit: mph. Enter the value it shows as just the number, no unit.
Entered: 67.5
